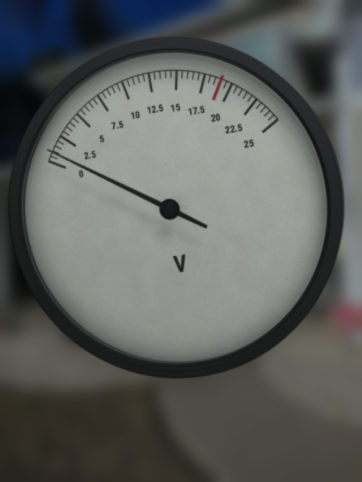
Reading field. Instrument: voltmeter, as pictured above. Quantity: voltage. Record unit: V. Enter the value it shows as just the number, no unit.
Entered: 1
